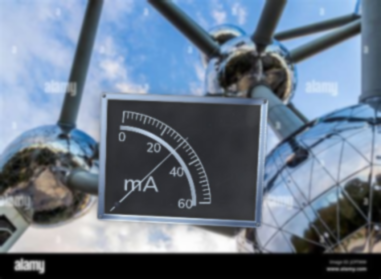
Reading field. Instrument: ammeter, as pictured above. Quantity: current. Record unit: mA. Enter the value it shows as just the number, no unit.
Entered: 30
